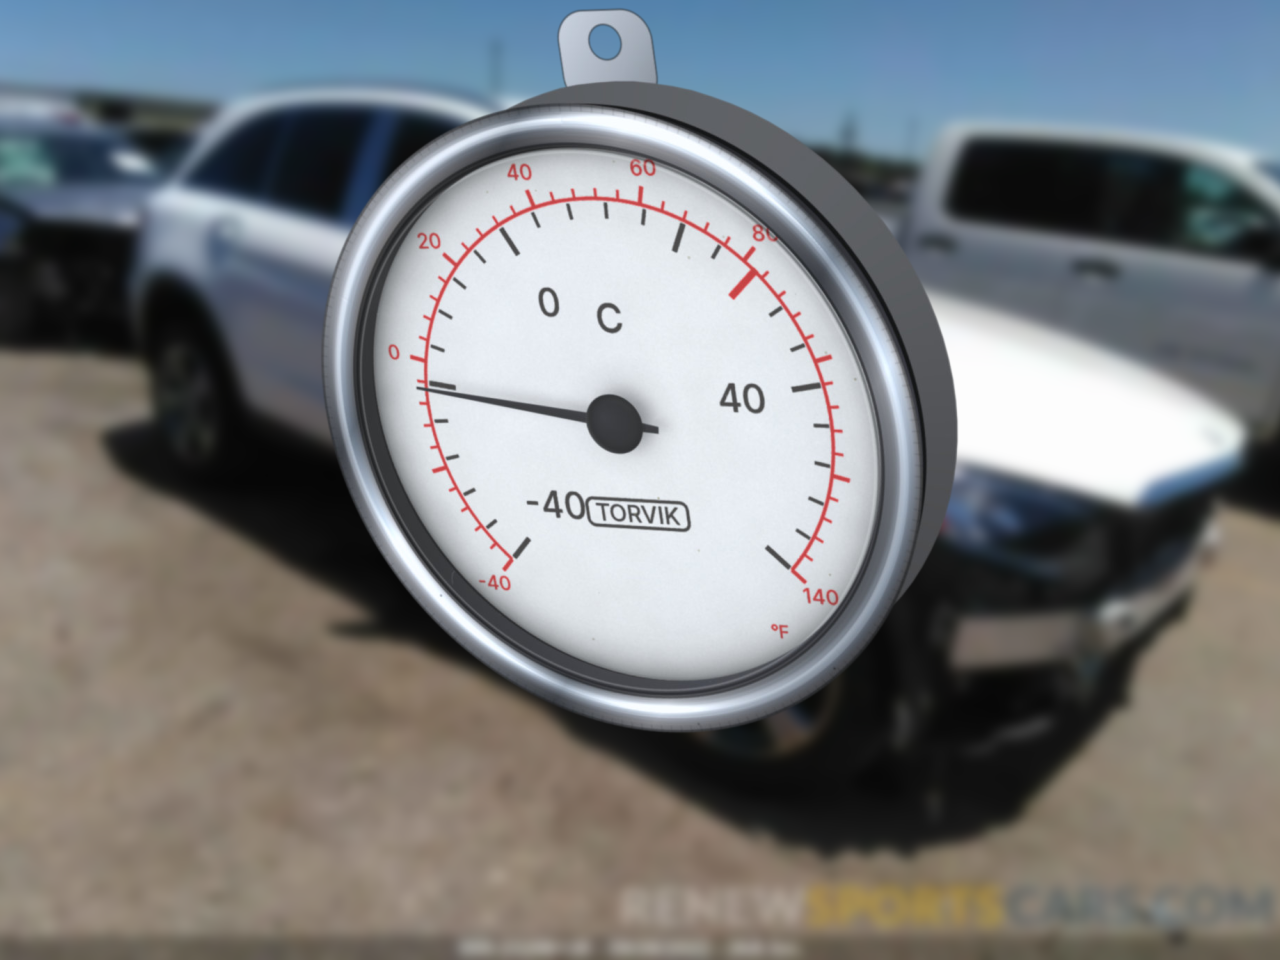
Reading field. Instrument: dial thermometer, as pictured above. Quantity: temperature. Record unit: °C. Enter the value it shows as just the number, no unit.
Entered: -20
